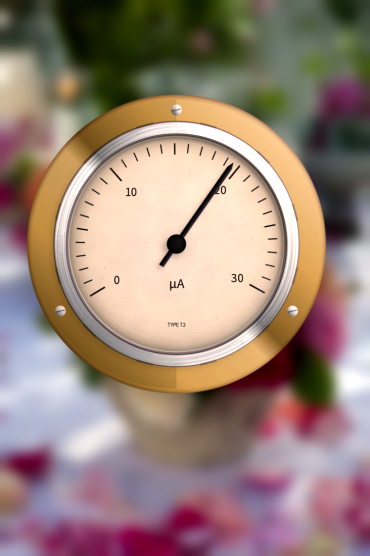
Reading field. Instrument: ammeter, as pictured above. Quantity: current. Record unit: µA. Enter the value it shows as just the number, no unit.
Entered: 19.5
